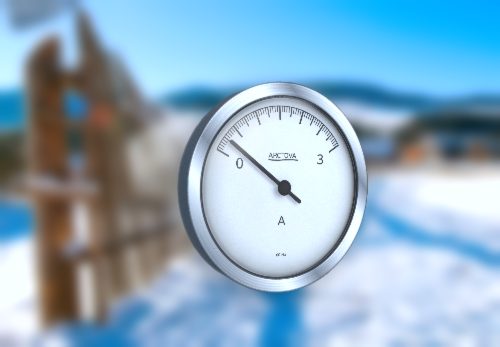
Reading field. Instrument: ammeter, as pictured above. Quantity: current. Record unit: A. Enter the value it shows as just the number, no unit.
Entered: 0.25
